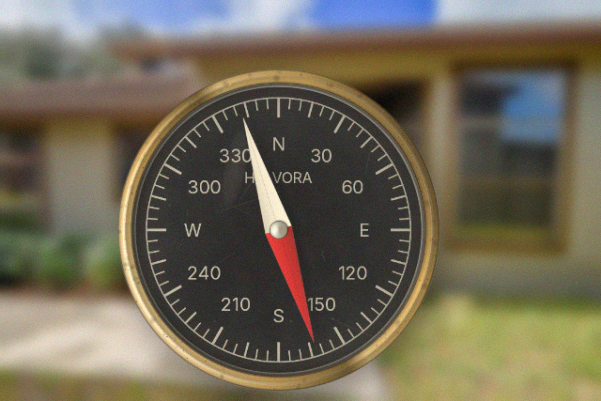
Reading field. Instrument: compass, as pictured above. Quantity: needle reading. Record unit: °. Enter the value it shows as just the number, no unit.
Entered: 162.5
